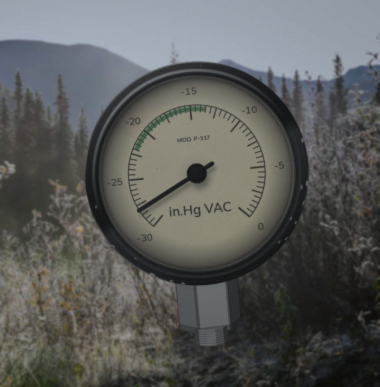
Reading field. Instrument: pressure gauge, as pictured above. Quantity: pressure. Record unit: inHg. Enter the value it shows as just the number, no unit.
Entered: -28
